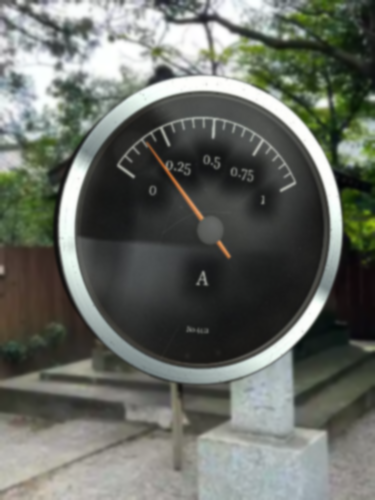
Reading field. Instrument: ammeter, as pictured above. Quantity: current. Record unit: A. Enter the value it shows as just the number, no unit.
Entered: 0.15
